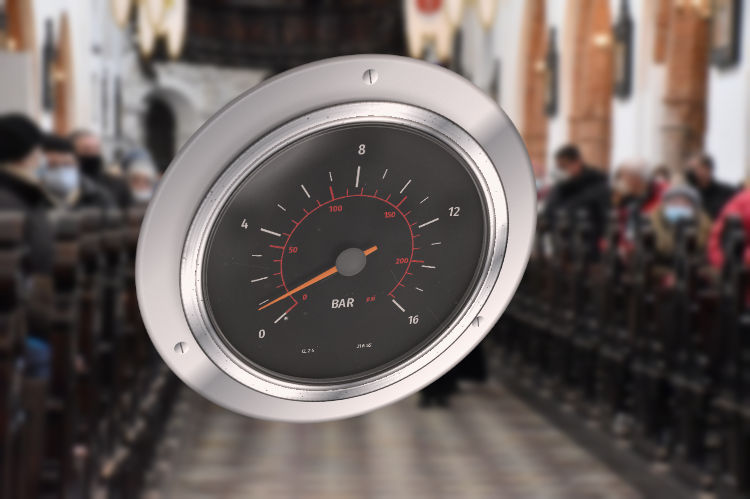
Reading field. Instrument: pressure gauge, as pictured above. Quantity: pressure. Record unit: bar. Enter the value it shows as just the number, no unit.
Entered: 1
